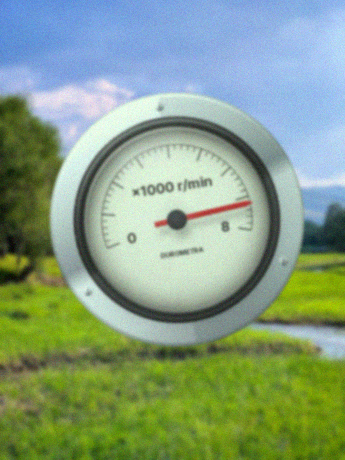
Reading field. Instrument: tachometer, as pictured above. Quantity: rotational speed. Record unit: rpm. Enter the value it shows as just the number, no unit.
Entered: 7200
